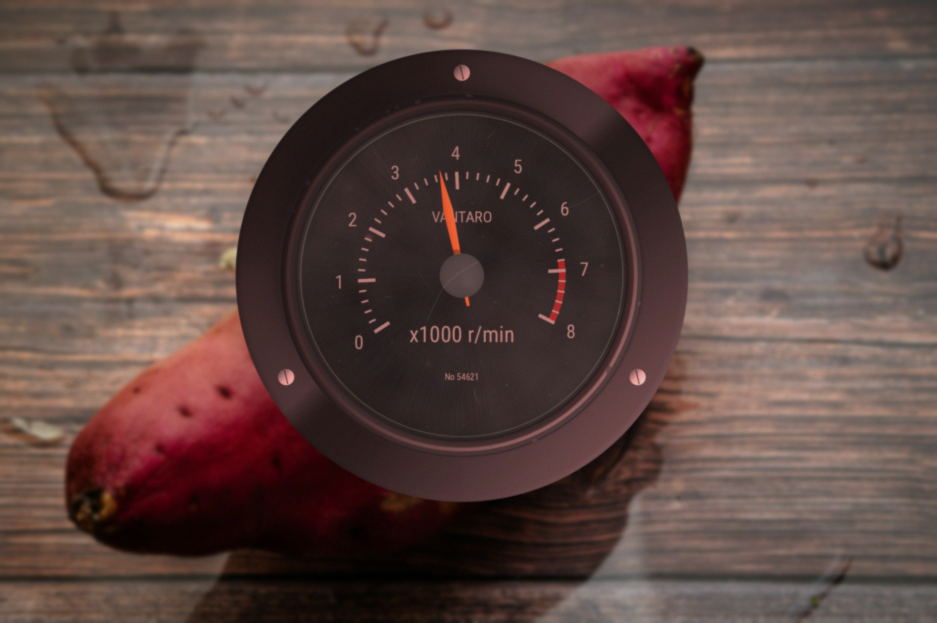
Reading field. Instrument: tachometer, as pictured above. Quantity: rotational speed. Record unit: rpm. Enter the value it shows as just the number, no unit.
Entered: 3700
